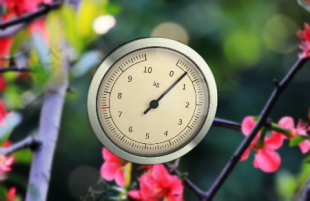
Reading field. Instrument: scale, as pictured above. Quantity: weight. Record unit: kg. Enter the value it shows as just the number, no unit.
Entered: 0.5
